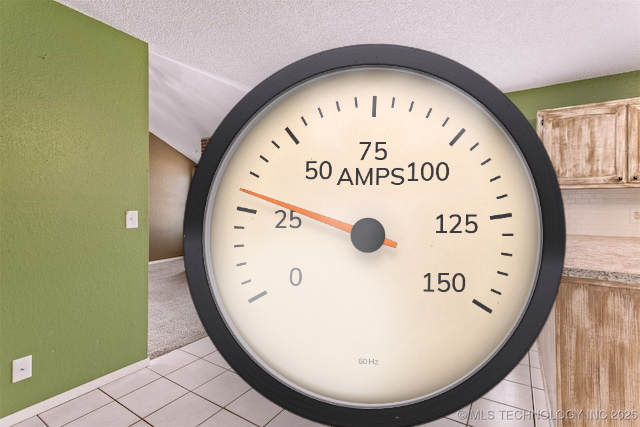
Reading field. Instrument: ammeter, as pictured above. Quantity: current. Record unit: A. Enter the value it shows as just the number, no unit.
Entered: 30
